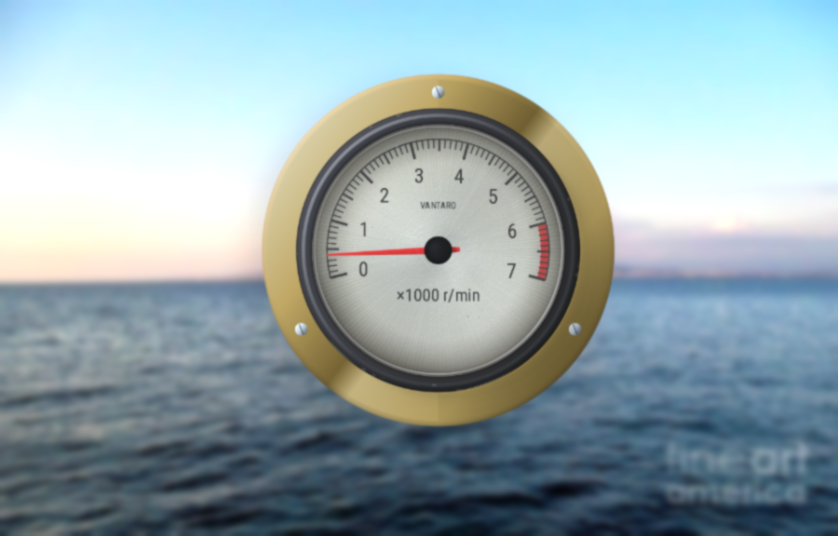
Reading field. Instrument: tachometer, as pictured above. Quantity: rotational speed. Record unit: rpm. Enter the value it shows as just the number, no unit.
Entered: 400
